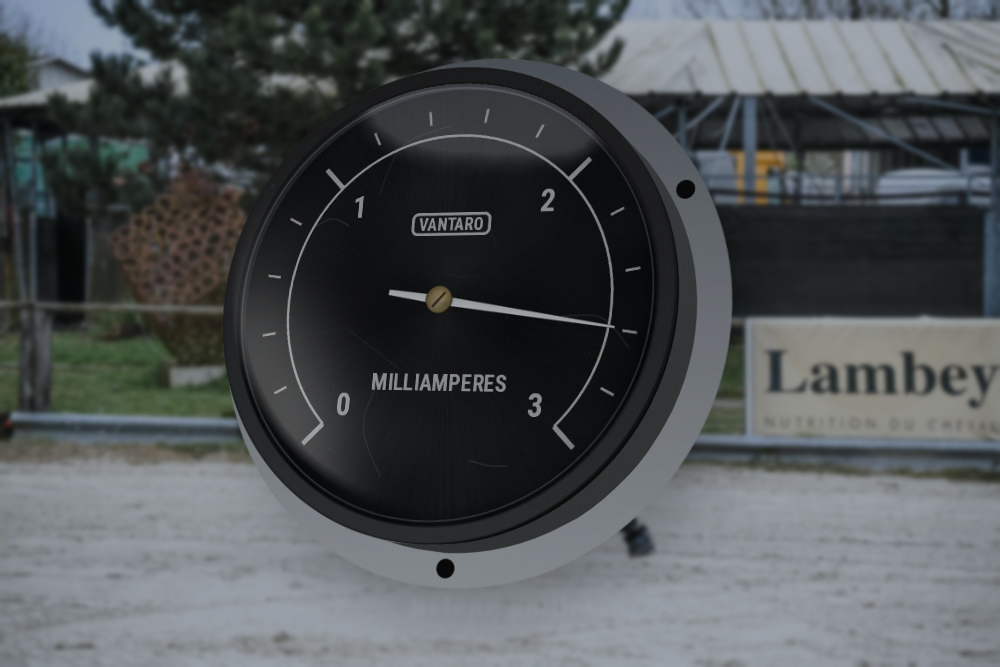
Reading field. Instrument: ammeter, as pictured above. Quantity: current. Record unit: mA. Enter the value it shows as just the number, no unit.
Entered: 2.6
